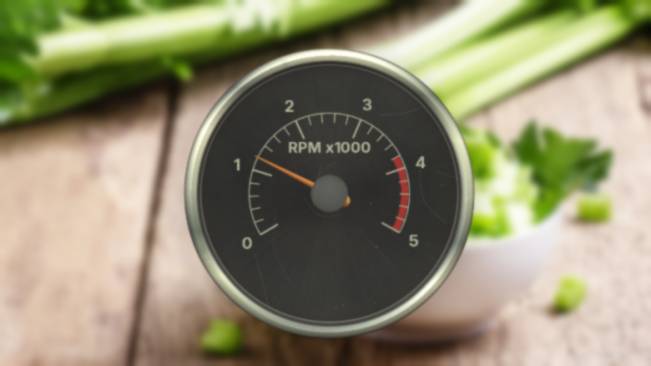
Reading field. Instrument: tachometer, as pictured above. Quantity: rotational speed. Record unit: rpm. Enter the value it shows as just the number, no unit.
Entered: 1200
